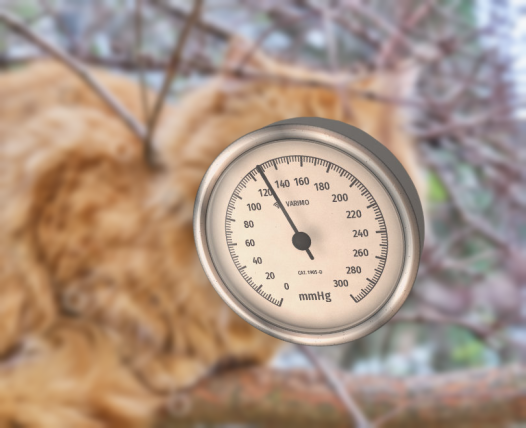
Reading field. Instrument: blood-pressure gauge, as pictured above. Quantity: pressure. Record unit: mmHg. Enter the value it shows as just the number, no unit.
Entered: 130
